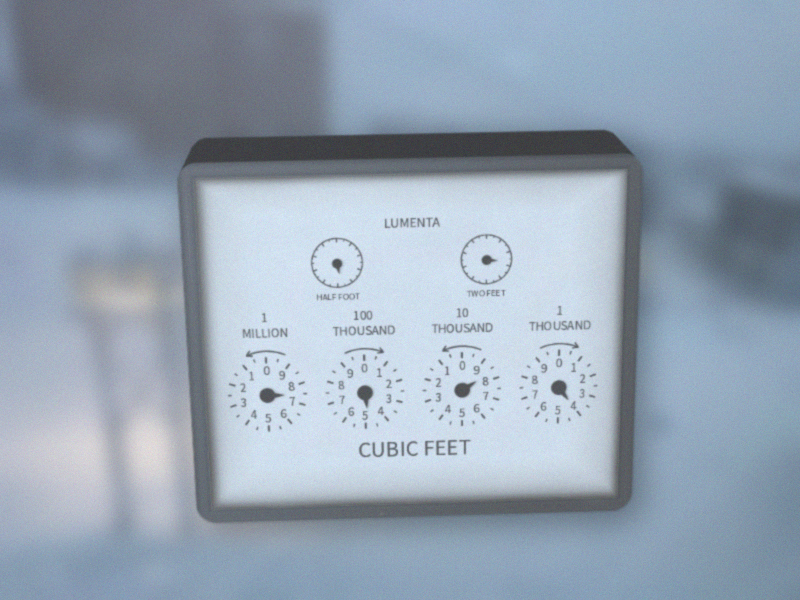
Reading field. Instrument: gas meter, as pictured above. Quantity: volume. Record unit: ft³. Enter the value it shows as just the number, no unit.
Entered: 748400
